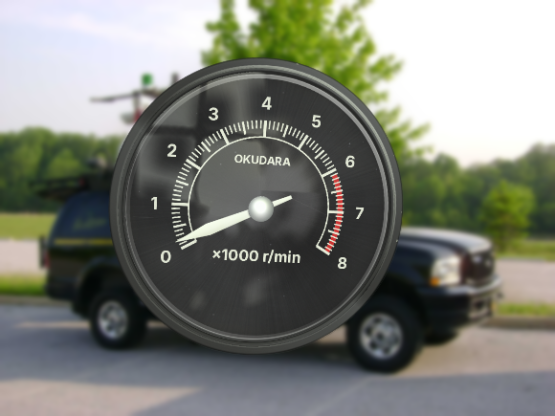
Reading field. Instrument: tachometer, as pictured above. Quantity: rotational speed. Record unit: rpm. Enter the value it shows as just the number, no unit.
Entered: 200
